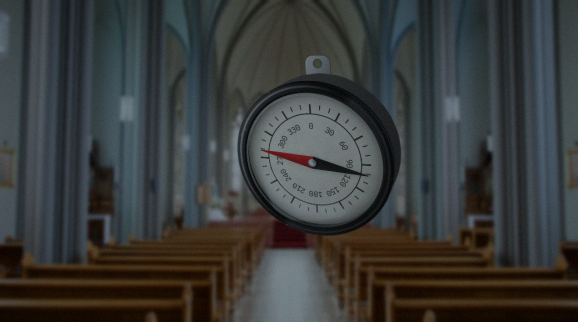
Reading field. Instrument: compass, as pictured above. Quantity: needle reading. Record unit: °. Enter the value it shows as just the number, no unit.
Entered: 280
